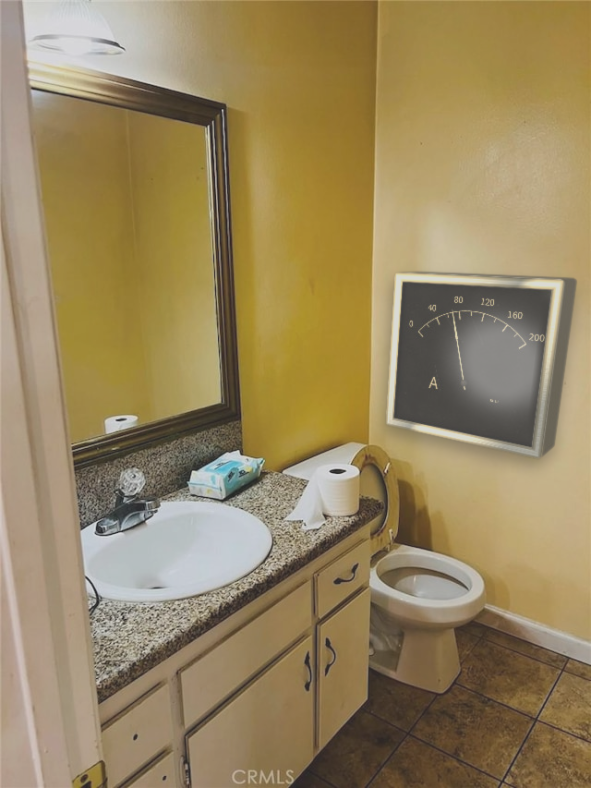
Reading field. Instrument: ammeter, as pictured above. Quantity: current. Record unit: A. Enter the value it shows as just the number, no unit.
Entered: 70
